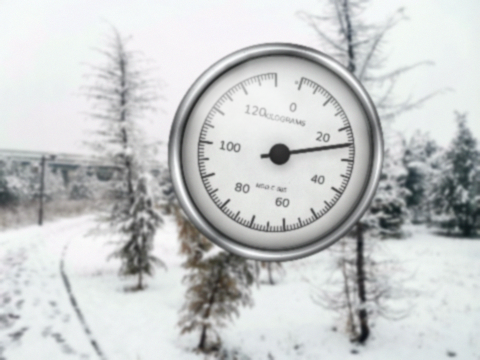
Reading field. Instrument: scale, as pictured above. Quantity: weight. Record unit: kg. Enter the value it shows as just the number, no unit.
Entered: 25
